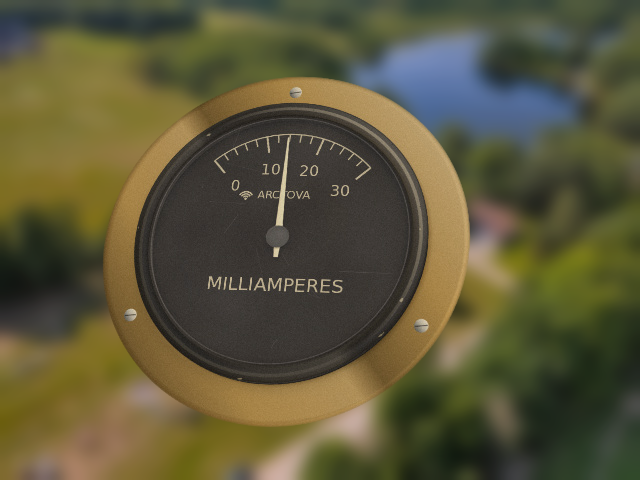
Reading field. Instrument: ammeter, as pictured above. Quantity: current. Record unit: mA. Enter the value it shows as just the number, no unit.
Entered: 14
